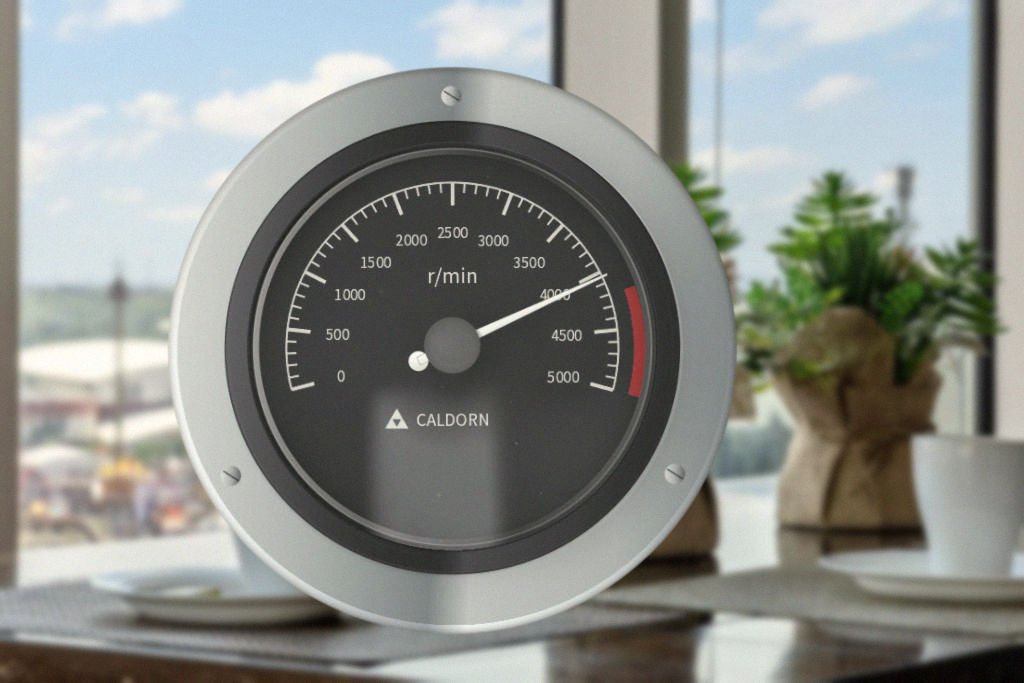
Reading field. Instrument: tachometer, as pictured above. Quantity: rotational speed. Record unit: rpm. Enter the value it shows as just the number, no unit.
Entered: 4050
